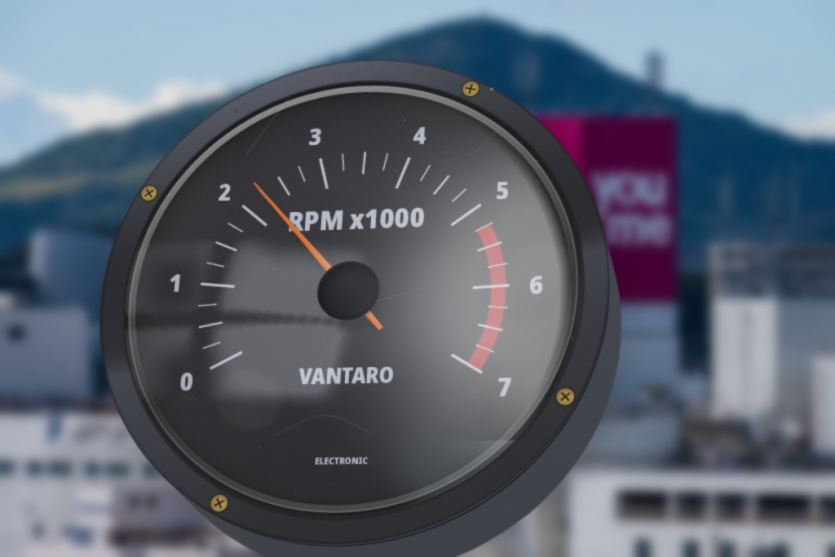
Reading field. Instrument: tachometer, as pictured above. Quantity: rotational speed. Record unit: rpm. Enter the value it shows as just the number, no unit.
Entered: 2250
